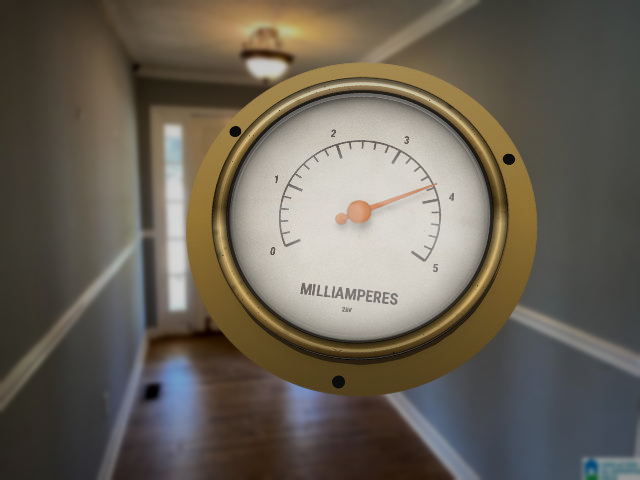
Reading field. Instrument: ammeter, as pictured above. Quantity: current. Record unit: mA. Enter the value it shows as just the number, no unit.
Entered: 3.8
